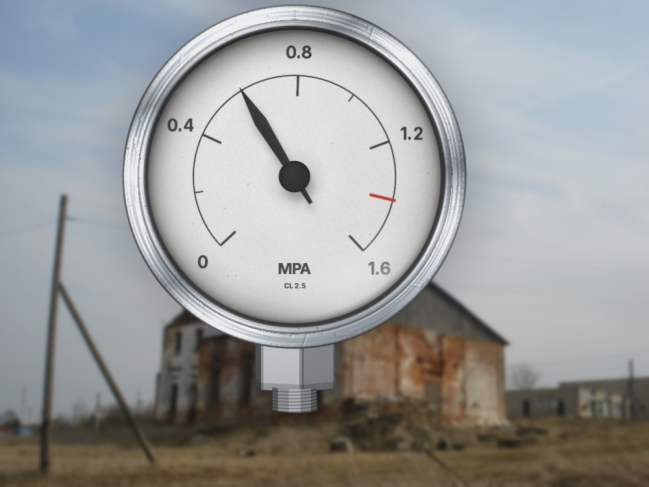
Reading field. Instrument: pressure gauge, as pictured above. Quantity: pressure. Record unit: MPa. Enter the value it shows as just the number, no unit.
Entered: 0.6
